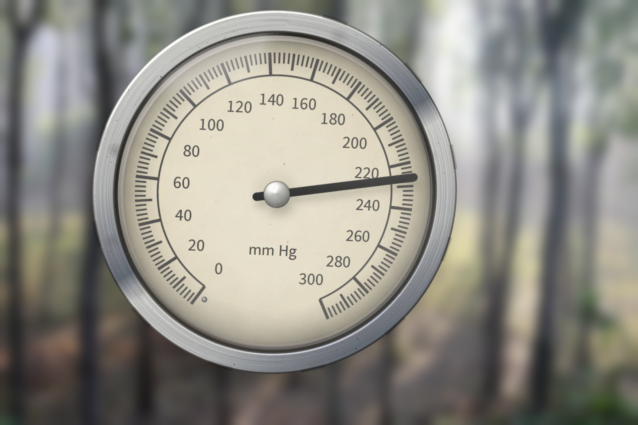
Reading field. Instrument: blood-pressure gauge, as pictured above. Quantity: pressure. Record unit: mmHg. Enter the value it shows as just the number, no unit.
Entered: 226
